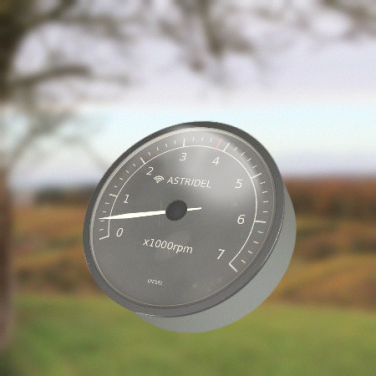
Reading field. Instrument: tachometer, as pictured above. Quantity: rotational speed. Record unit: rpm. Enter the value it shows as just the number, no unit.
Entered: 400
